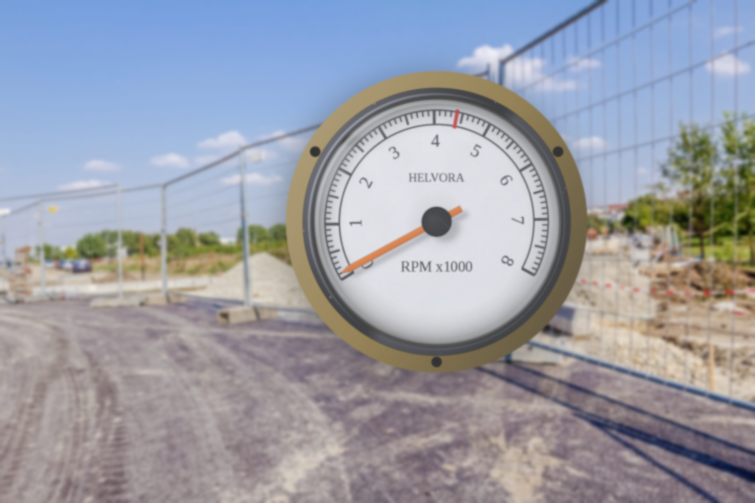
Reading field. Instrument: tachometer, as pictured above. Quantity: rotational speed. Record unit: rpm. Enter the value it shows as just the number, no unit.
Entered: 100
